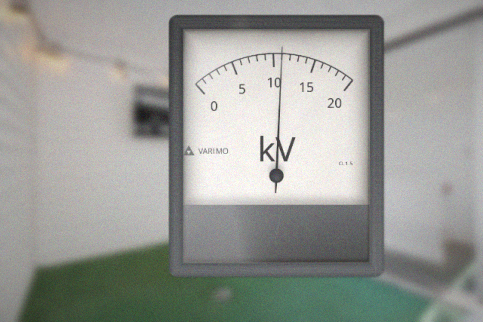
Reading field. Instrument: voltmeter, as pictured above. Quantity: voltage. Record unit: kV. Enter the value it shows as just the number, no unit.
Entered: 11
